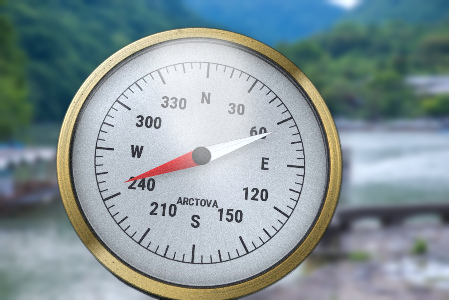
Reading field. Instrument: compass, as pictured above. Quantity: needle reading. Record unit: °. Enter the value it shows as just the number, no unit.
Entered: 245
